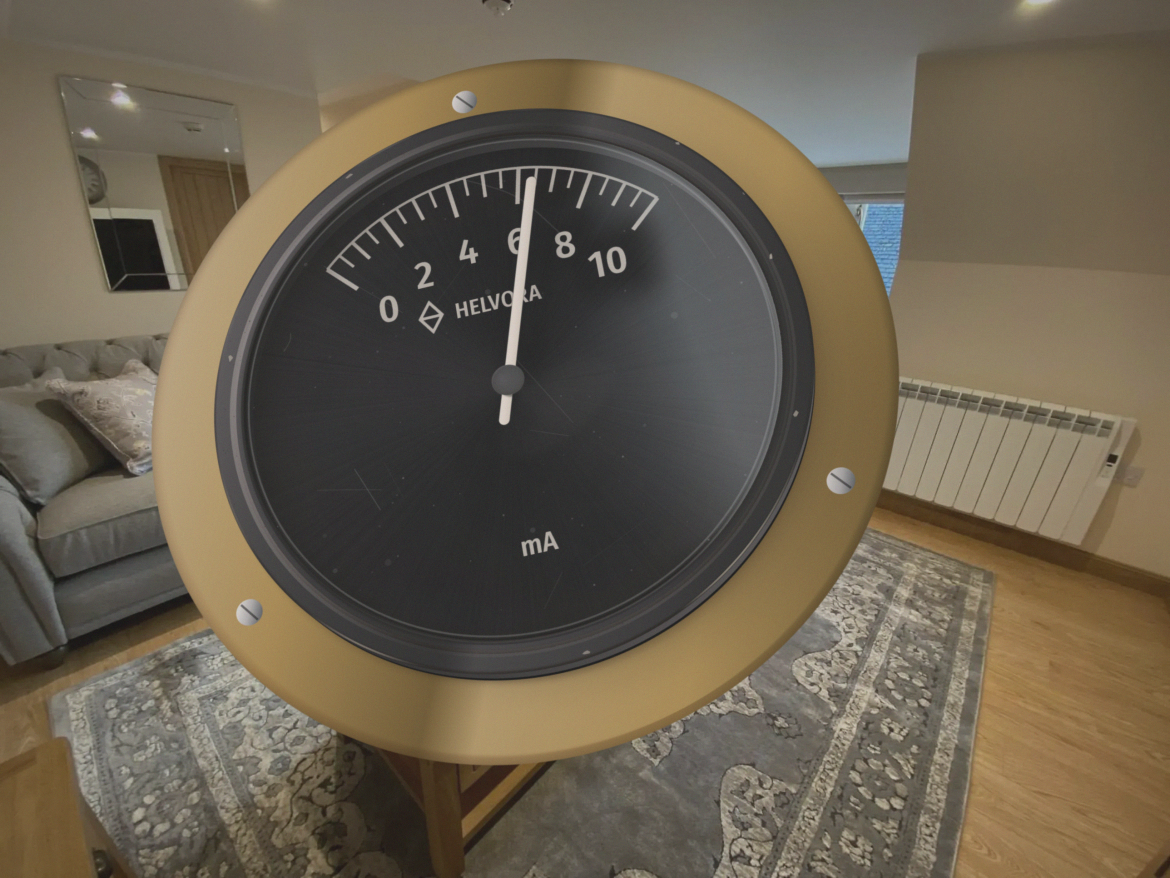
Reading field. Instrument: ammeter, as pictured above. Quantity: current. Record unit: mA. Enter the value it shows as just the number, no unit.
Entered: 6.5
